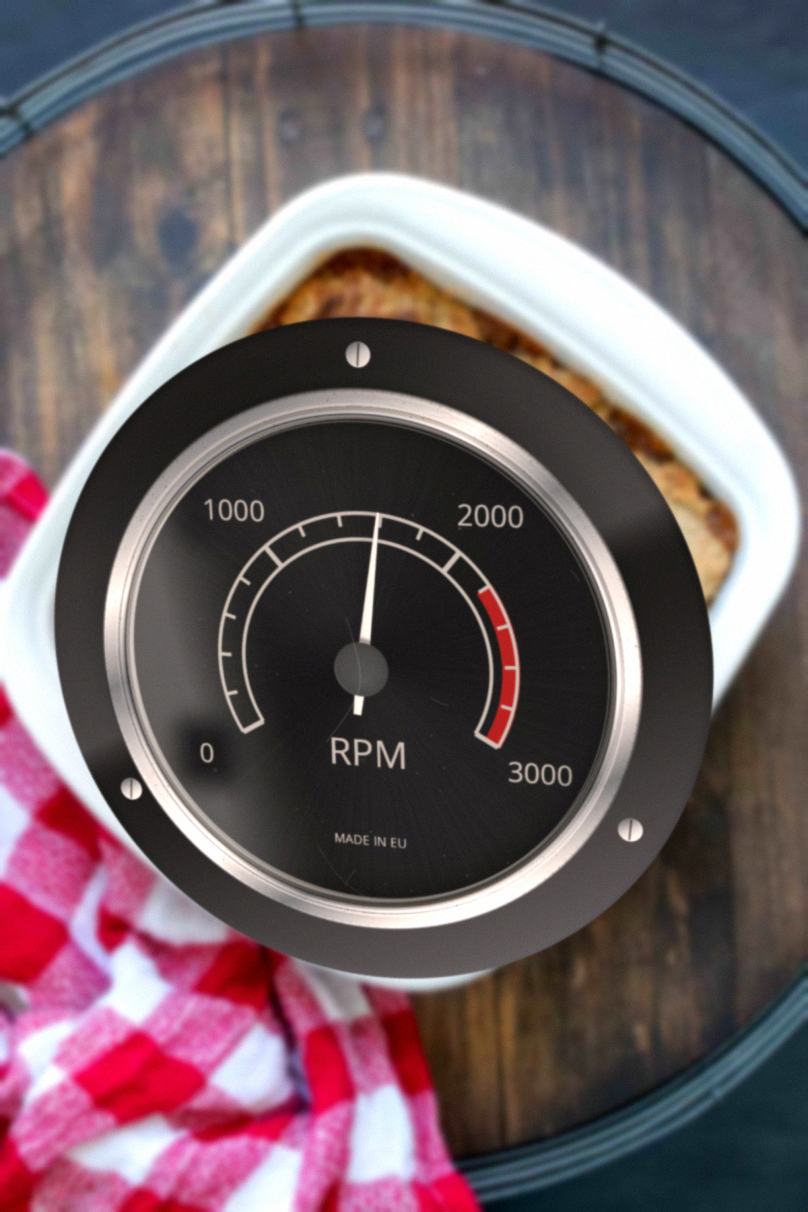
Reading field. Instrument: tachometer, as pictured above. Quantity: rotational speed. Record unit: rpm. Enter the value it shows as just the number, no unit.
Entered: 1600
